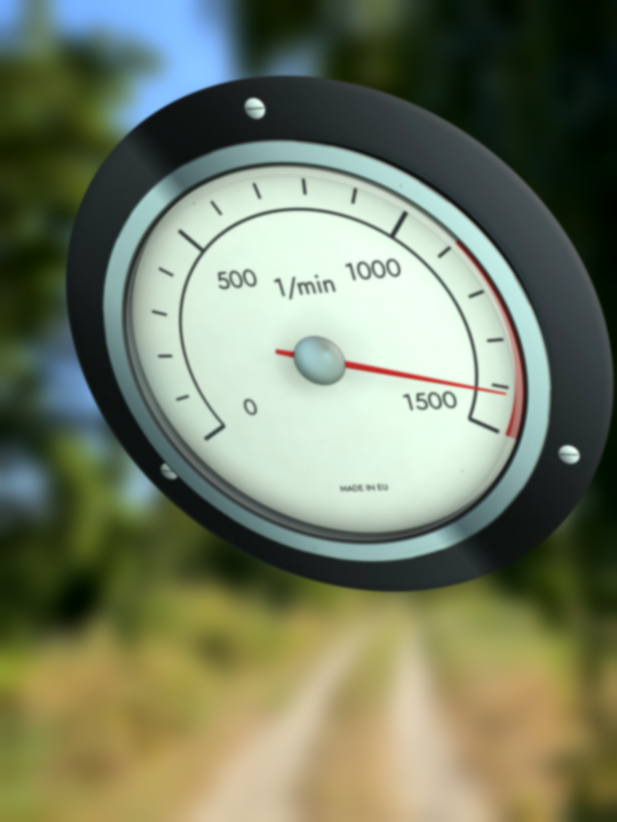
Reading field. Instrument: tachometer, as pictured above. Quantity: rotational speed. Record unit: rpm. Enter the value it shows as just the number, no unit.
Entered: 1400
